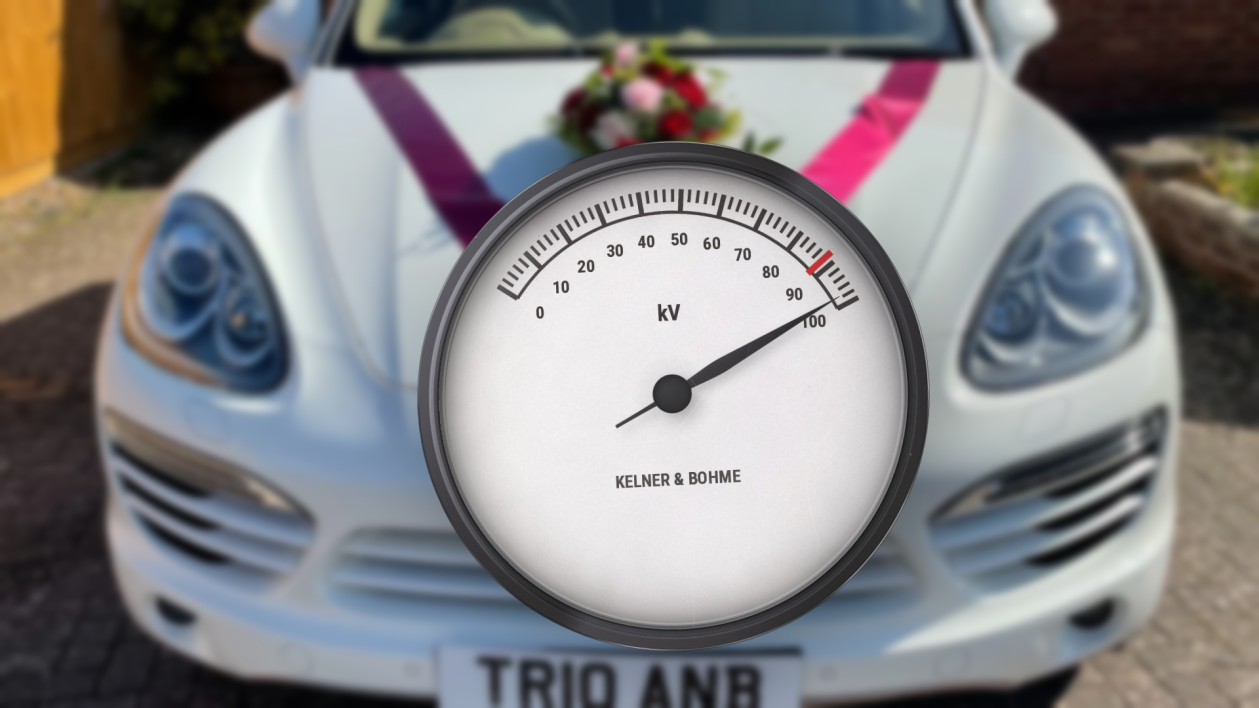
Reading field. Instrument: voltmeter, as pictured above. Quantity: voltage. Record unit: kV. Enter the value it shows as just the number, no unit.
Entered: 98
